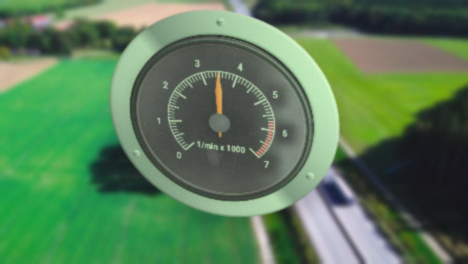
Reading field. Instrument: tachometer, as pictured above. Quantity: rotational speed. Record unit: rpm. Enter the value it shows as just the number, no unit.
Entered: 3500
